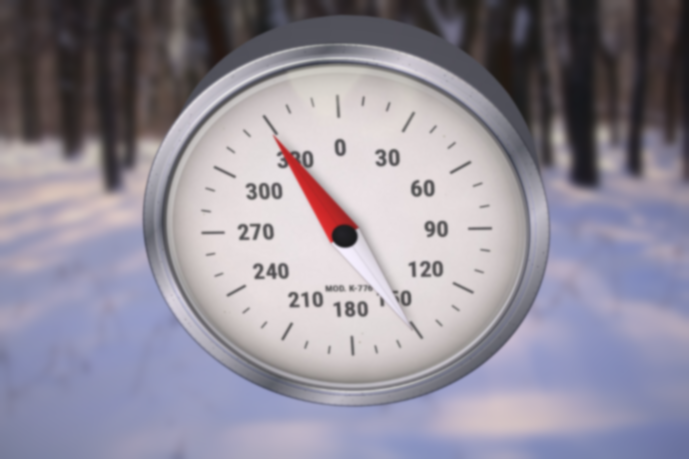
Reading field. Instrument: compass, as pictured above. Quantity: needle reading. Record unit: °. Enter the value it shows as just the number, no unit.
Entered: 330
